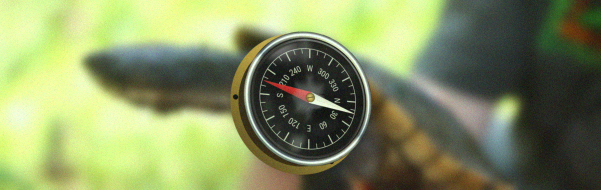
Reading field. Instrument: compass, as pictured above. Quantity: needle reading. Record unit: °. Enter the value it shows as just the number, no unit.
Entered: 195
